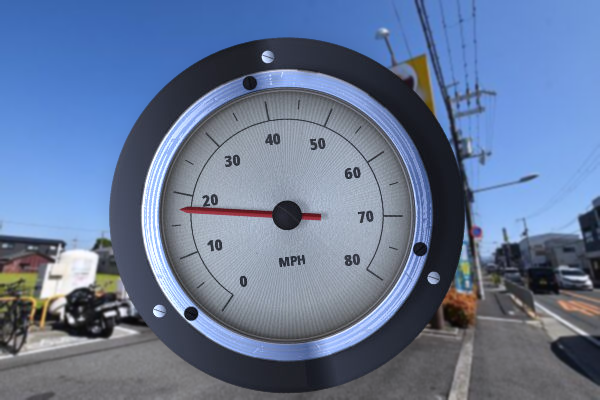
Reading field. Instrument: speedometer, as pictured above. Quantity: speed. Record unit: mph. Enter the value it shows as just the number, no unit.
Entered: 17.5
